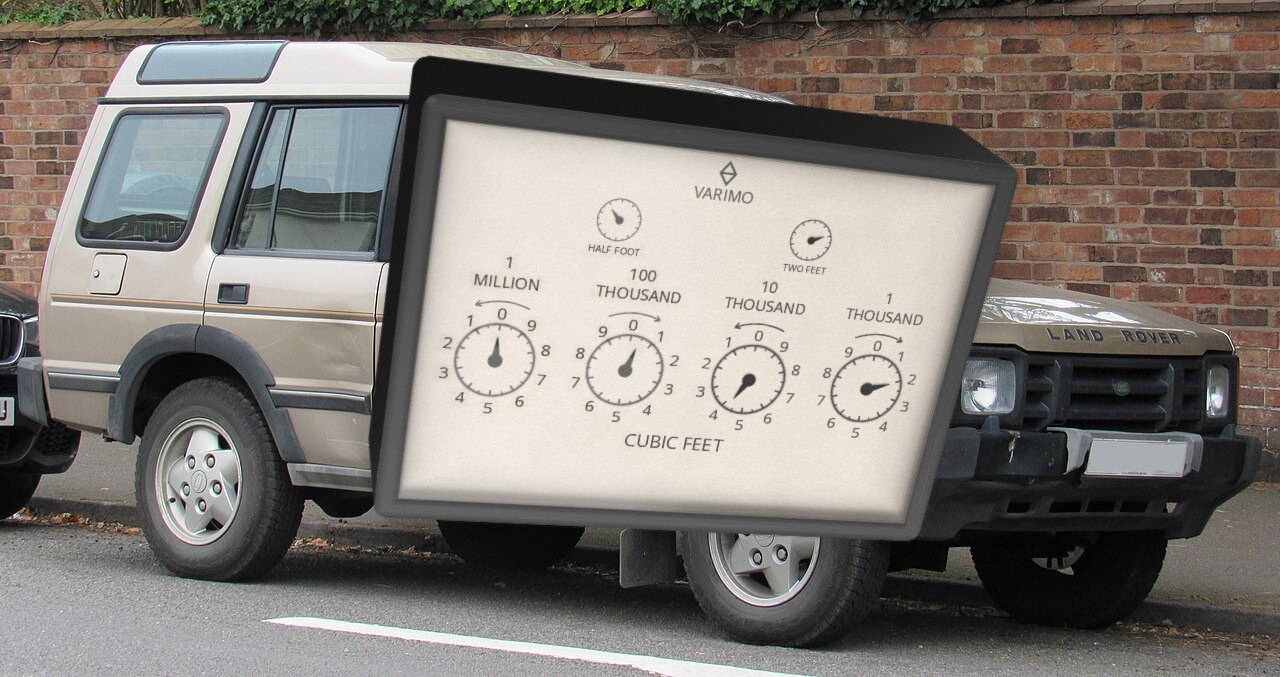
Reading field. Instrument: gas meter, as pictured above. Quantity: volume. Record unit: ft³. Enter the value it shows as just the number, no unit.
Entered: 4200
